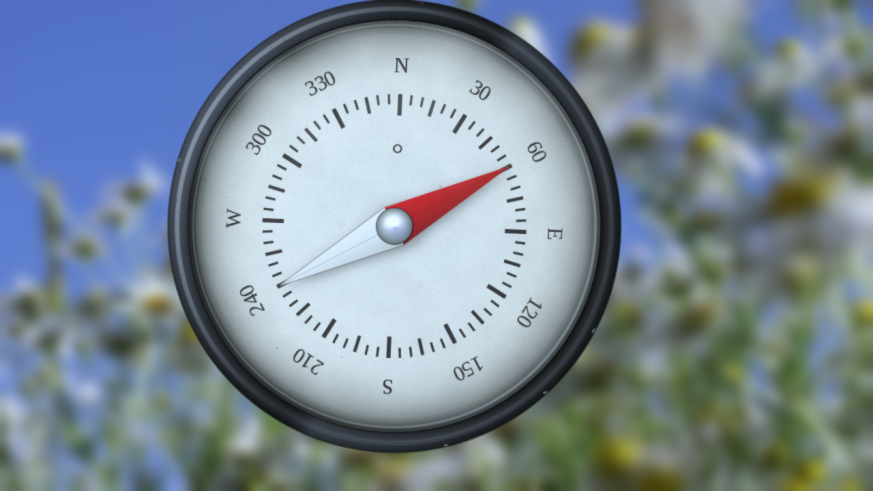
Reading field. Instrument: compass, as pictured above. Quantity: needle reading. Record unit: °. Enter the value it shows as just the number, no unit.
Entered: 60
